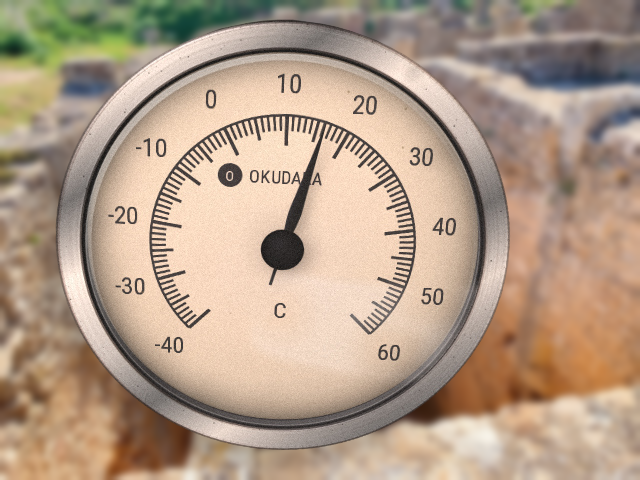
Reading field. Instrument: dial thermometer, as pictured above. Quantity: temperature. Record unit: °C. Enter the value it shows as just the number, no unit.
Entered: 16
